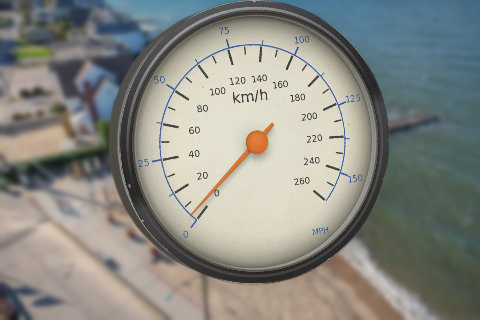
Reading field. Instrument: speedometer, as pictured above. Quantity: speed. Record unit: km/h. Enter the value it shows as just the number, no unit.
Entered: 5
